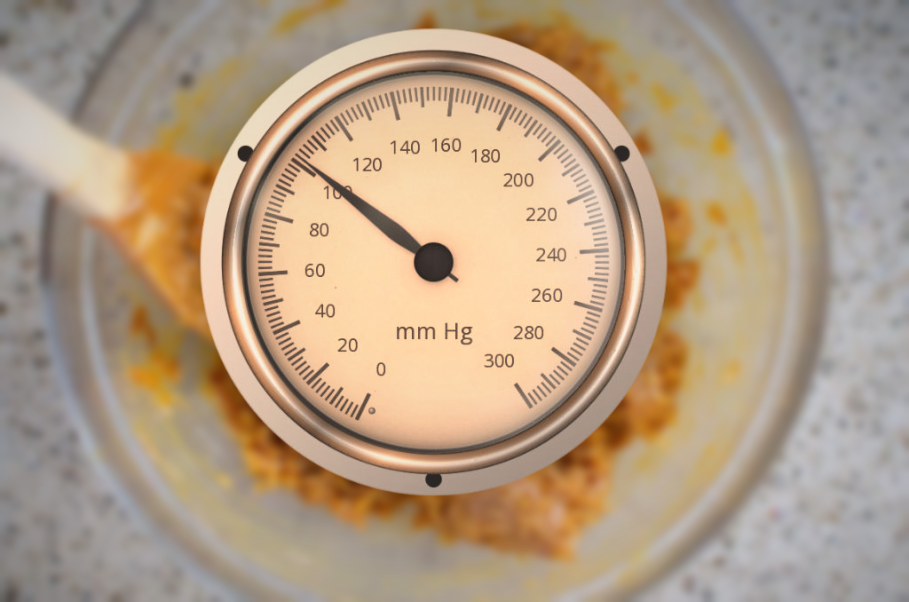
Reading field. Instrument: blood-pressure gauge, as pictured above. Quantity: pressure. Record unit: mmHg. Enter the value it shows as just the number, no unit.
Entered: 102
